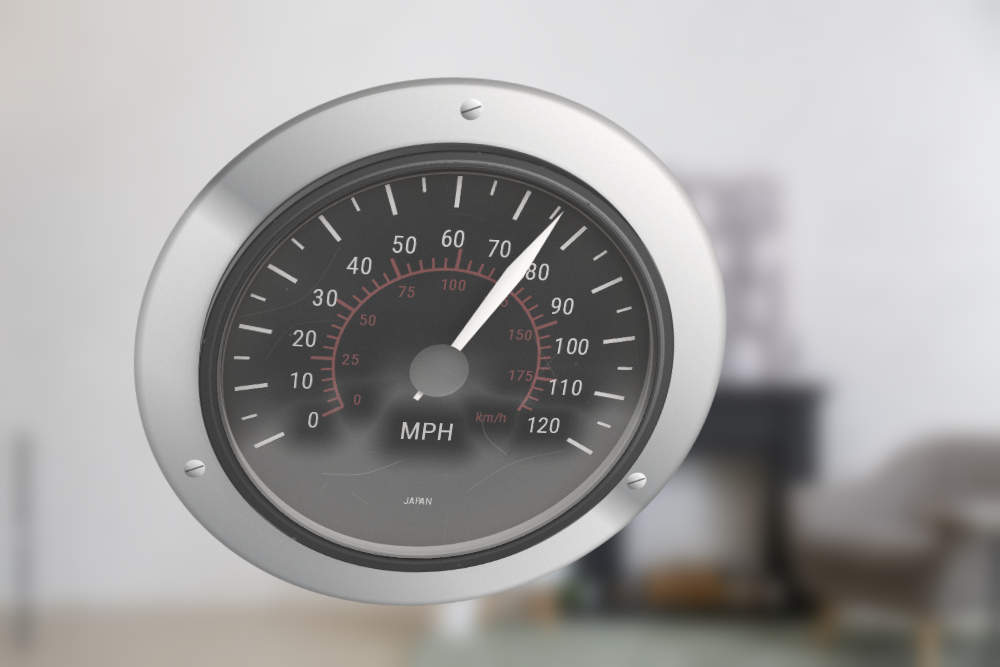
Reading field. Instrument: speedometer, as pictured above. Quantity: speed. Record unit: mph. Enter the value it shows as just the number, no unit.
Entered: 75
